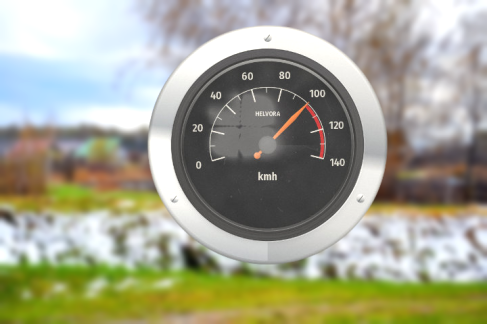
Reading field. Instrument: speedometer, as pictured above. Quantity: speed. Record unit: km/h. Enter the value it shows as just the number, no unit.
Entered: 100
